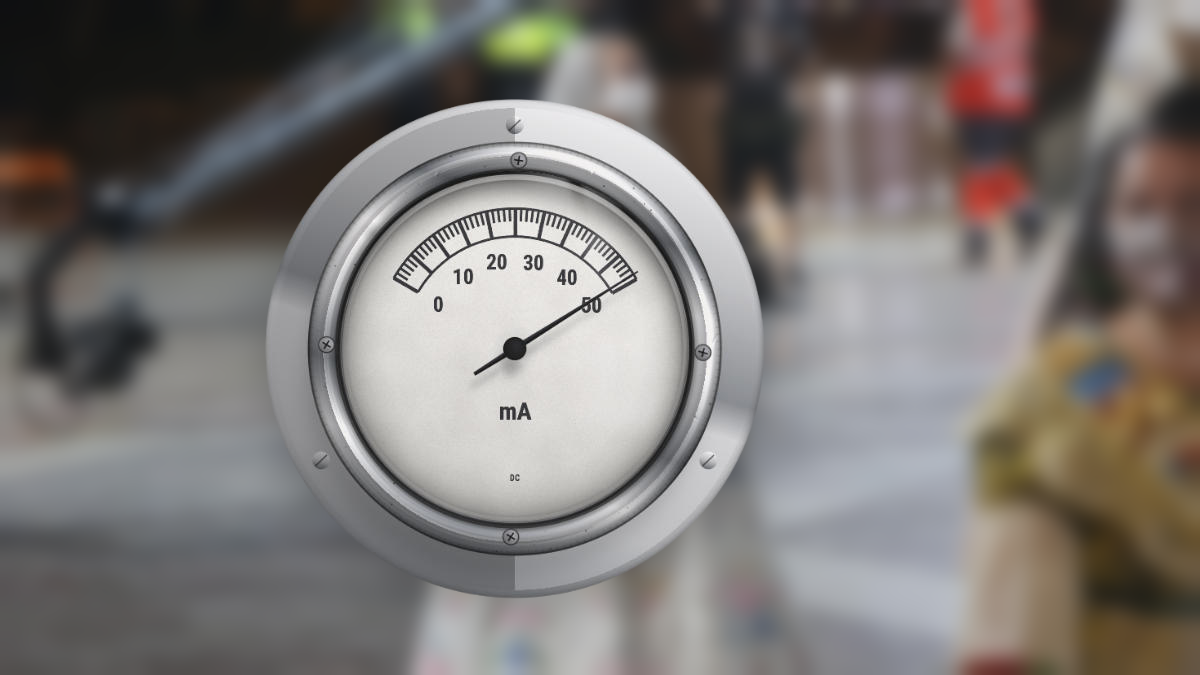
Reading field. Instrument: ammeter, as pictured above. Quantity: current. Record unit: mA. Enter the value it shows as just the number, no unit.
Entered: 49
